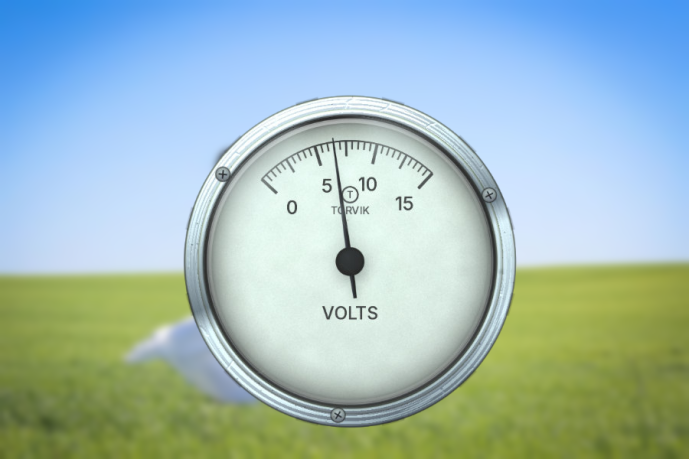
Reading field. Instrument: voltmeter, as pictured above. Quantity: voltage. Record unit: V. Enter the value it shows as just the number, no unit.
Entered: 6.5
